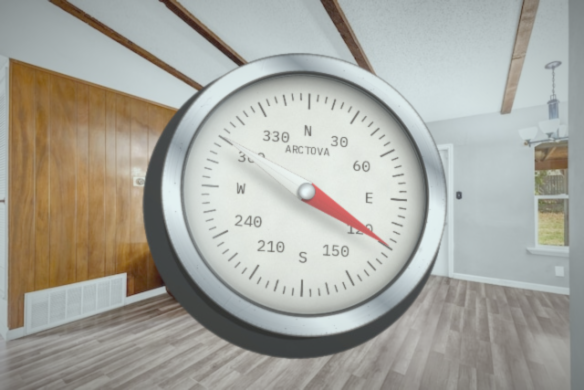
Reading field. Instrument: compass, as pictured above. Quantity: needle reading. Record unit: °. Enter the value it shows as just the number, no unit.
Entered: 120
